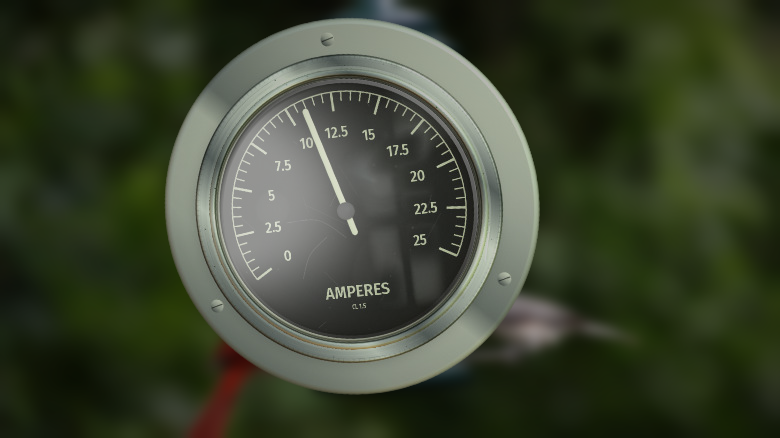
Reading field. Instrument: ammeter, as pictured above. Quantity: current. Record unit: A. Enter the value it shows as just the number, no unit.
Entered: 11
